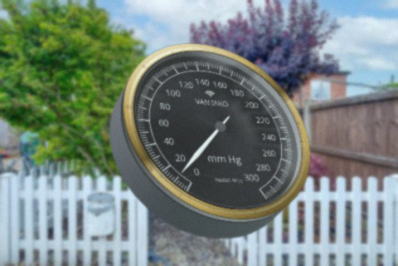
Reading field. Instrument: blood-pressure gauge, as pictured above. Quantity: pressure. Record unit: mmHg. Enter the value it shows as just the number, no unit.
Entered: 10
